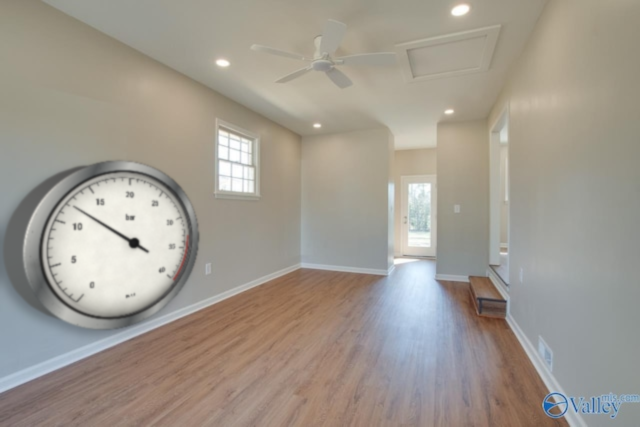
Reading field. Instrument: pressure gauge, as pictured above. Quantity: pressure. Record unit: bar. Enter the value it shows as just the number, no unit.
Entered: 12
